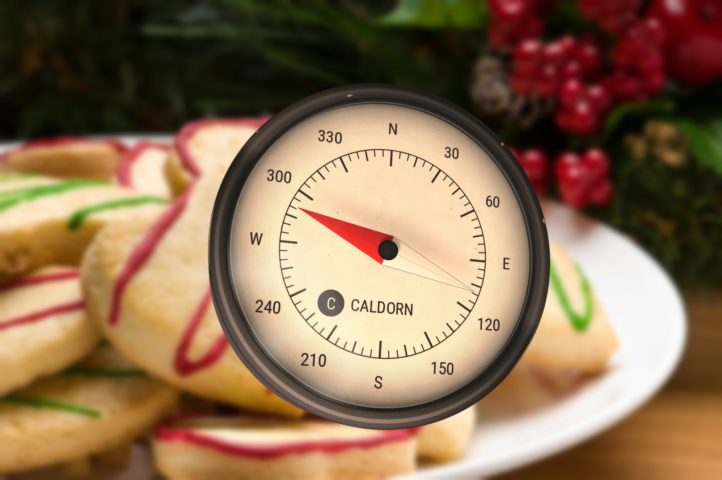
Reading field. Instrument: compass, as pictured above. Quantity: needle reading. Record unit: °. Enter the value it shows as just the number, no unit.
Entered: 290
